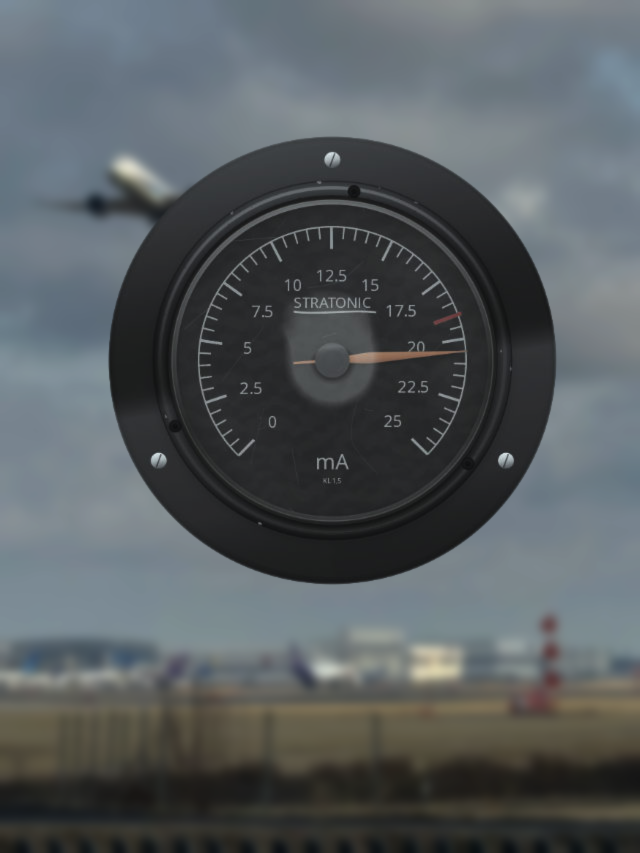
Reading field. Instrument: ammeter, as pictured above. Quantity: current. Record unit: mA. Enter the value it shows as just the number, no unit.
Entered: 20.5
